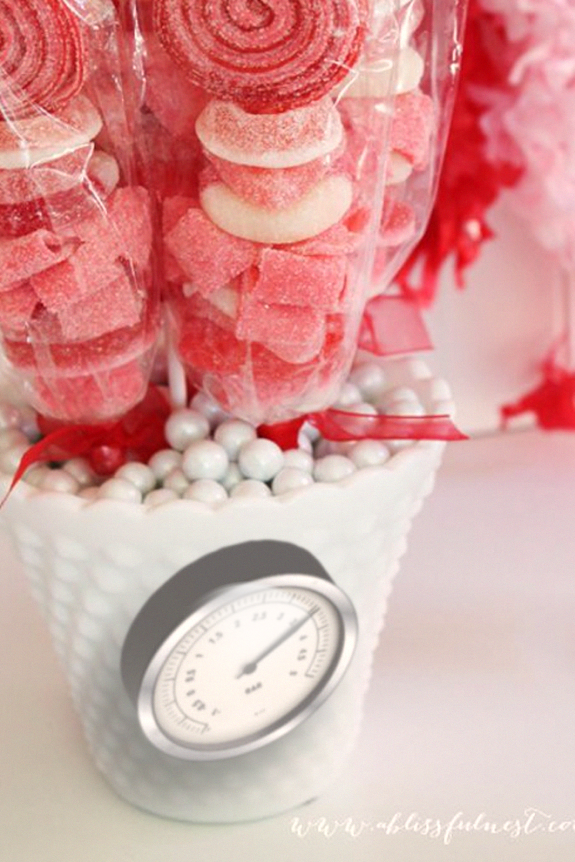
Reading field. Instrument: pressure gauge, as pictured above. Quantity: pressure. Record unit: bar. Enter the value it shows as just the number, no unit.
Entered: 3.5
